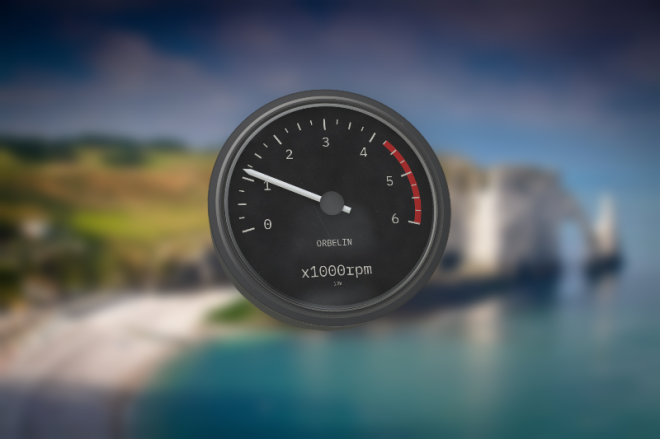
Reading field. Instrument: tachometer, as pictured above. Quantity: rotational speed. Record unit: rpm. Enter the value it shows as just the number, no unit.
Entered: 1125
